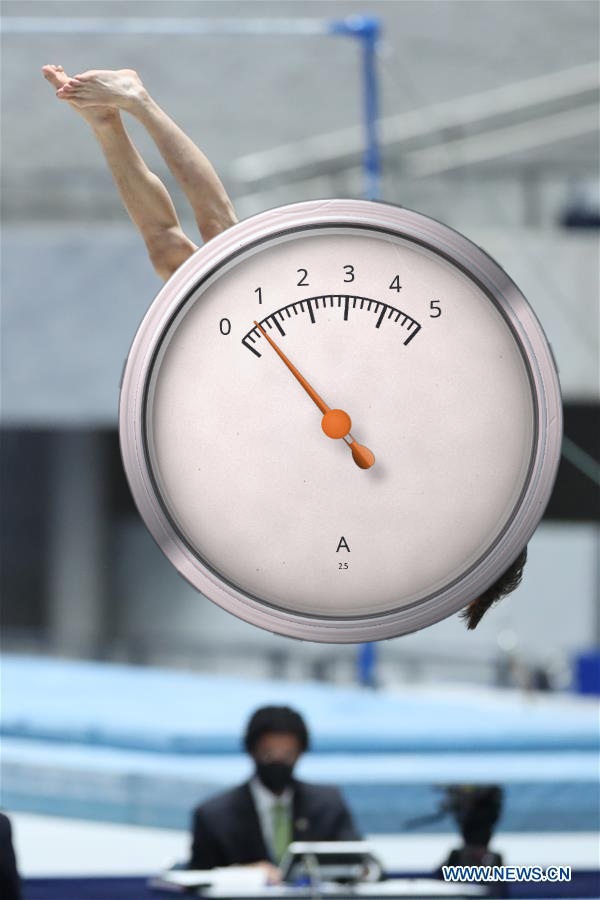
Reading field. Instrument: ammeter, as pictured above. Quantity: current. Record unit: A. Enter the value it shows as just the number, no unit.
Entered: 0.6
